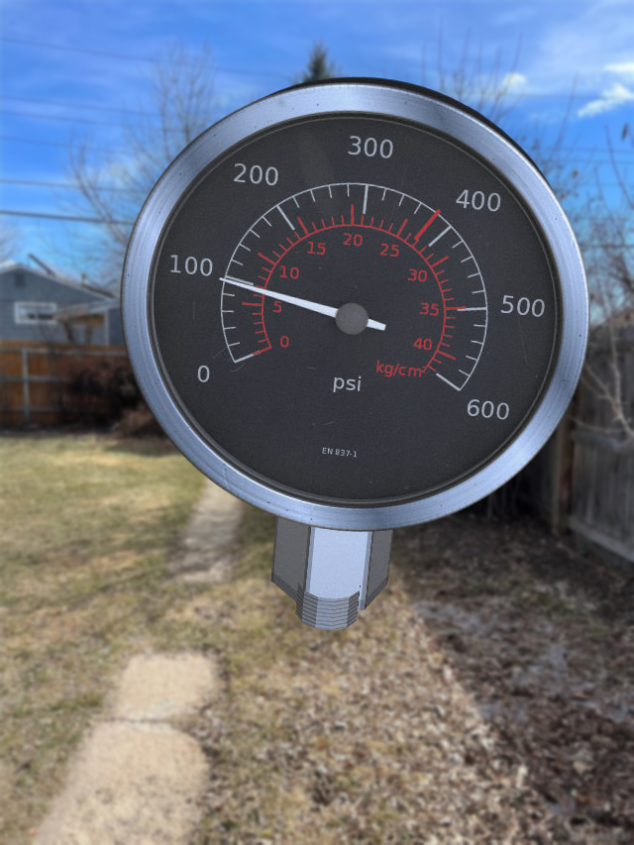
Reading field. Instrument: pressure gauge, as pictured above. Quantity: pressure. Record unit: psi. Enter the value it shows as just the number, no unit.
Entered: 100
